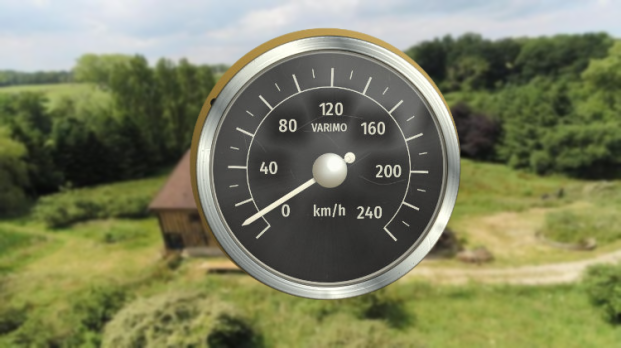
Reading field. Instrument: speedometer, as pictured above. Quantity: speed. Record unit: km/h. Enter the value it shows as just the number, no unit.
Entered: 10
